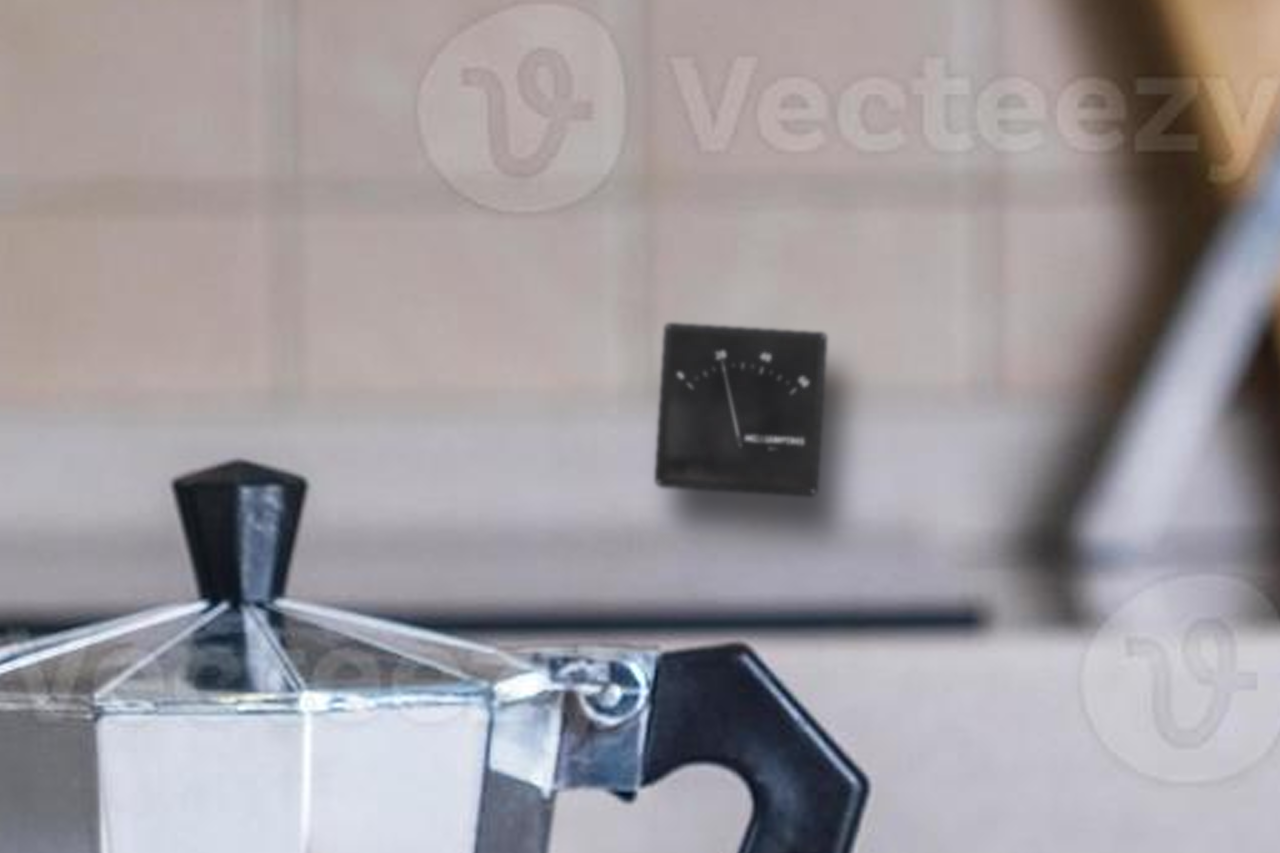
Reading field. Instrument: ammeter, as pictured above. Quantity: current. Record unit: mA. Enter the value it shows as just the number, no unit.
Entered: 20
